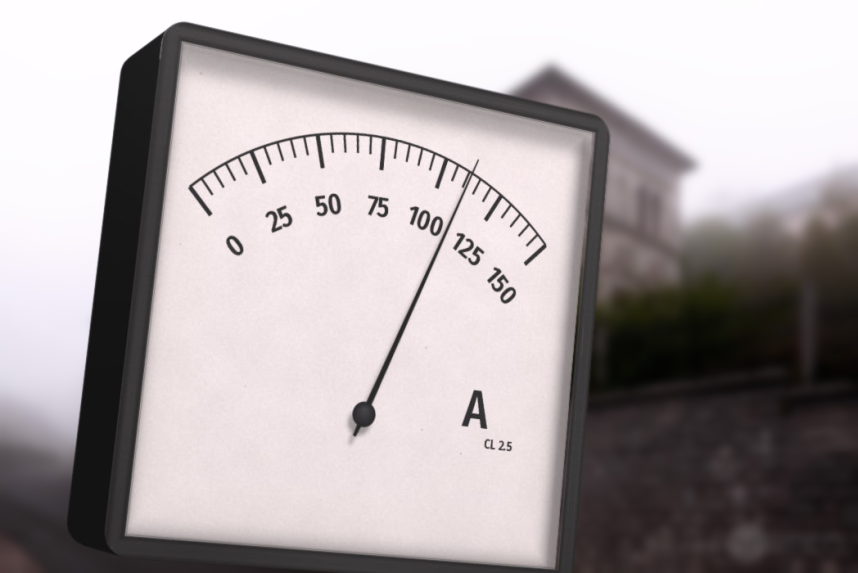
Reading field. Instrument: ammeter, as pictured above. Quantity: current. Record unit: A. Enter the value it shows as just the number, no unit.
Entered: 110
